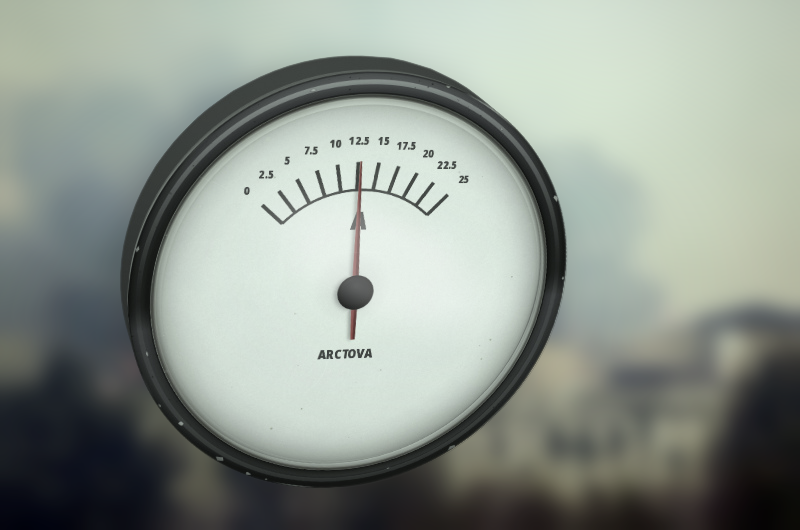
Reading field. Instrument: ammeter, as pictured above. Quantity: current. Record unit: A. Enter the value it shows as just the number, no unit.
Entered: 12.5
